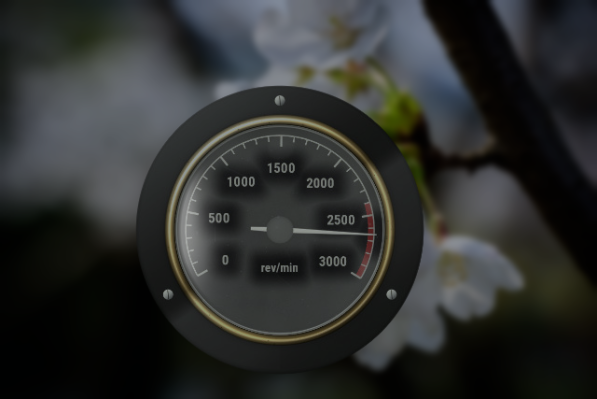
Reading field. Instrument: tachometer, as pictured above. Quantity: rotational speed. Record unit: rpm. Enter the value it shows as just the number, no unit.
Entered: 2650
